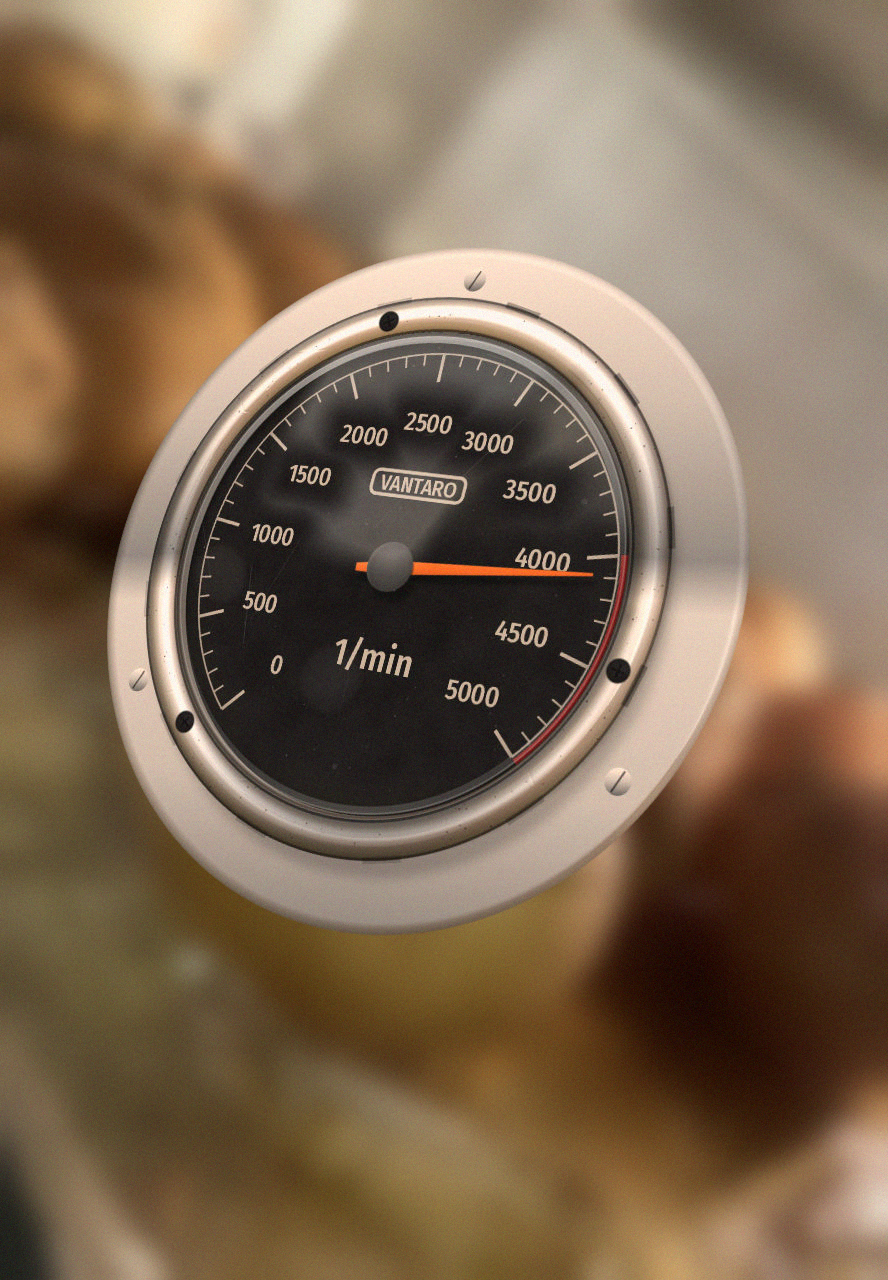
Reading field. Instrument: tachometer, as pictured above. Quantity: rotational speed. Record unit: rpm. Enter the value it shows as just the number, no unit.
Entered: 4100
